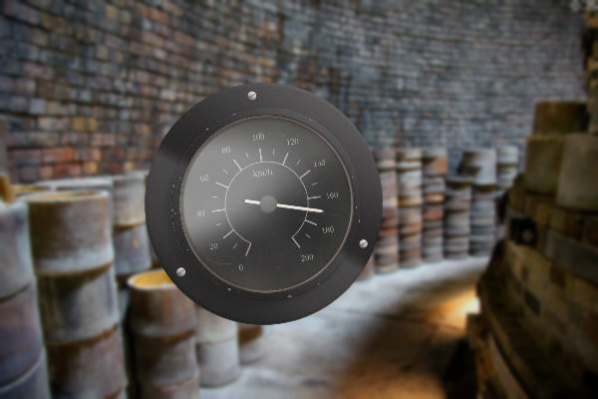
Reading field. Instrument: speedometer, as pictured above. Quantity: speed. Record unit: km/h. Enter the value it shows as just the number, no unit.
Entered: 170
